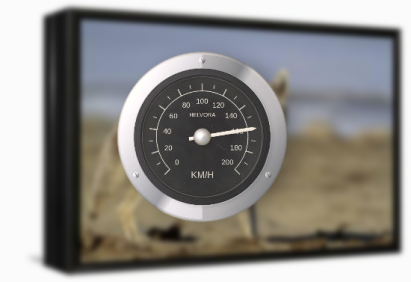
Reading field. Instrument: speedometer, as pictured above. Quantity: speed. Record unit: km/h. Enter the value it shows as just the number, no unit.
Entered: 160
